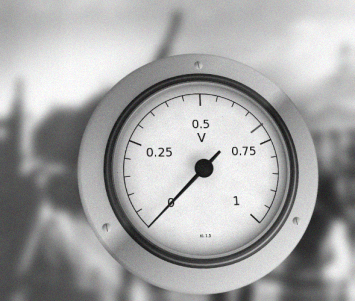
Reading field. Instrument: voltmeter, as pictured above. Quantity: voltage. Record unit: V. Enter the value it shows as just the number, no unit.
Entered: 0
